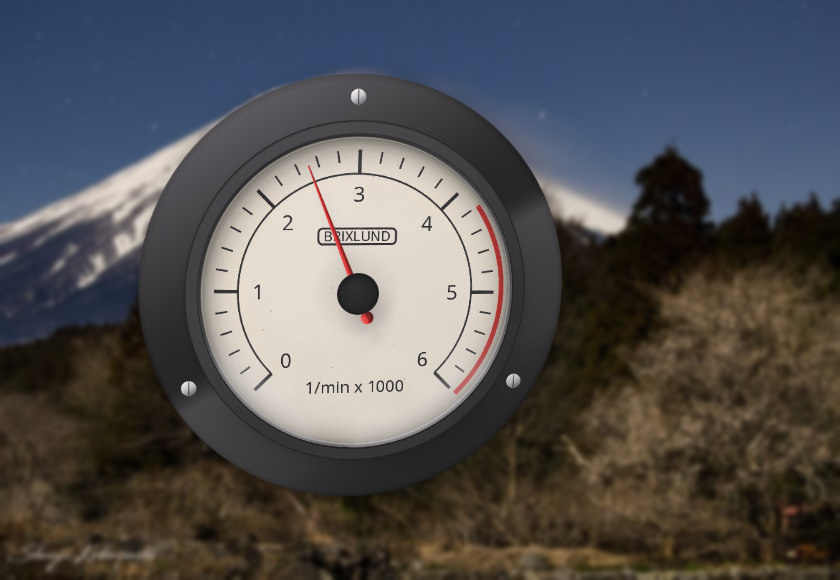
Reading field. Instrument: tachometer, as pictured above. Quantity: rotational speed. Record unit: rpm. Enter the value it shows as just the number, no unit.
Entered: 2500
